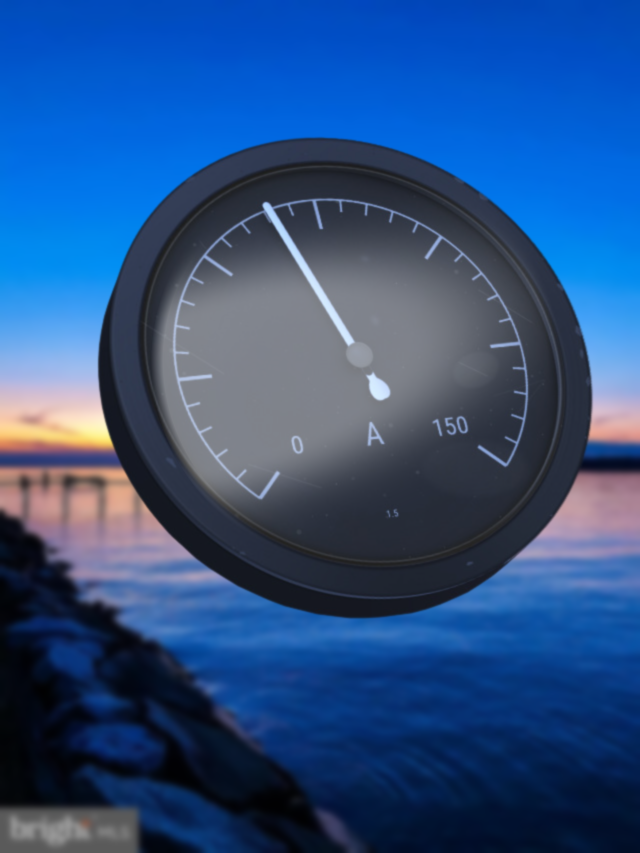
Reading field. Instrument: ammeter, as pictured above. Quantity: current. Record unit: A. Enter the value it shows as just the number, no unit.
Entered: 65
